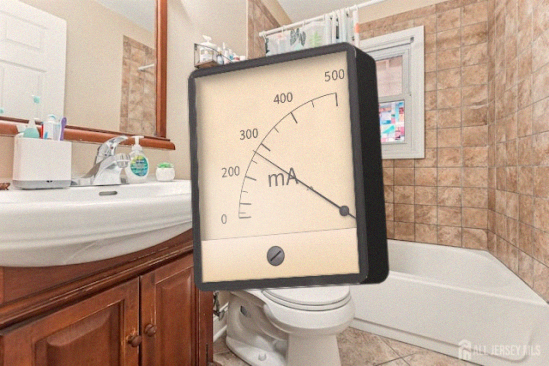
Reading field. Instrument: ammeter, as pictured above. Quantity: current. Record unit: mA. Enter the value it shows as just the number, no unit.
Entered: 275
